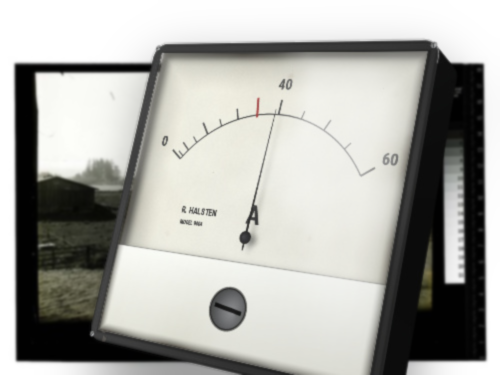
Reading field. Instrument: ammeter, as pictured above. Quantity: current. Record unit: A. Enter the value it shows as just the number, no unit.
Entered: 40
